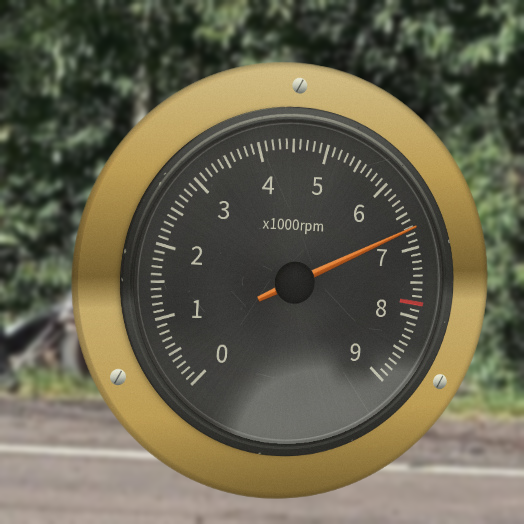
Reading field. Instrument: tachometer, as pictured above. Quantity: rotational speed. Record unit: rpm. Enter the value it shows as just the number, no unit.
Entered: 6700
